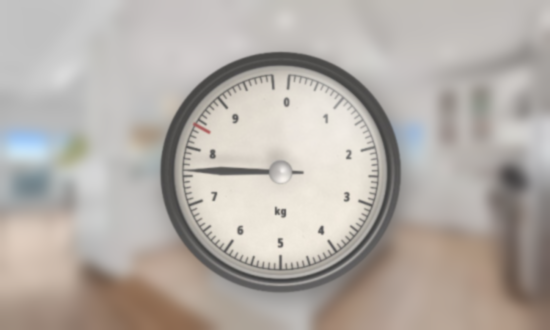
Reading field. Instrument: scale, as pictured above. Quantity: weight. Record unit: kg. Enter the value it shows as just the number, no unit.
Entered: 7.6
